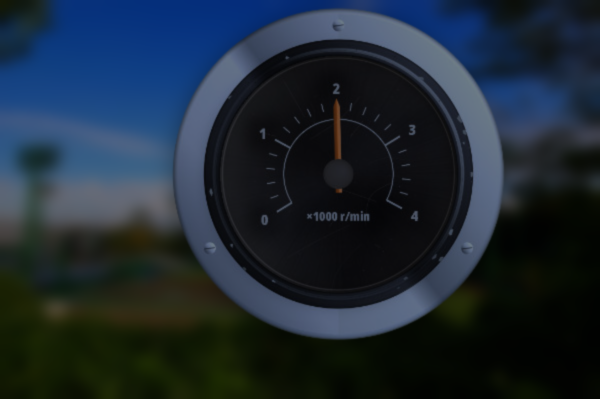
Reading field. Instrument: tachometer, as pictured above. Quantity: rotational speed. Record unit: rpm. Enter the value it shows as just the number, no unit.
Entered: 2000
